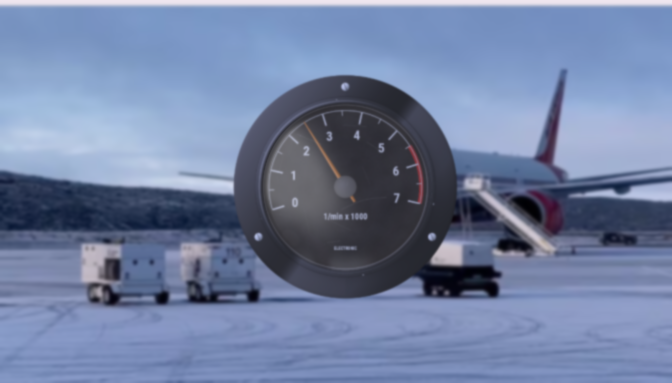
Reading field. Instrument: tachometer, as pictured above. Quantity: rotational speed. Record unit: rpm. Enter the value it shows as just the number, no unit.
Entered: 2500
